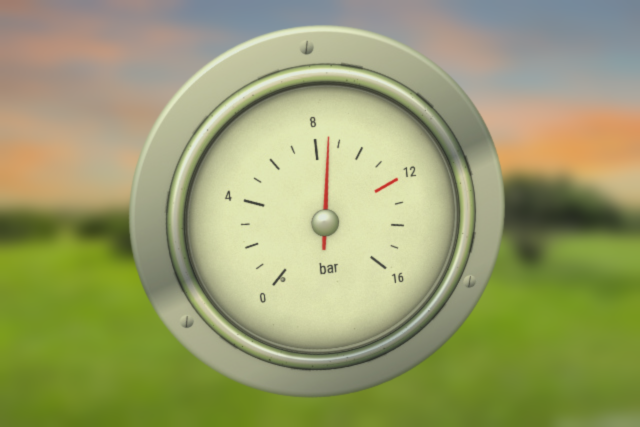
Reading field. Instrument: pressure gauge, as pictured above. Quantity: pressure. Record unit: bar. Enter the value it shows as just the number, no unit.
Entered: 8.5
